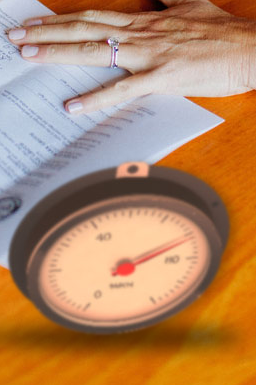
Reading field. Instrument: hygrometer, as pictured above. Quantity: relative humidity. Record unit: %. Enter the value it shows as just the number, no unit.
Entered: 70
